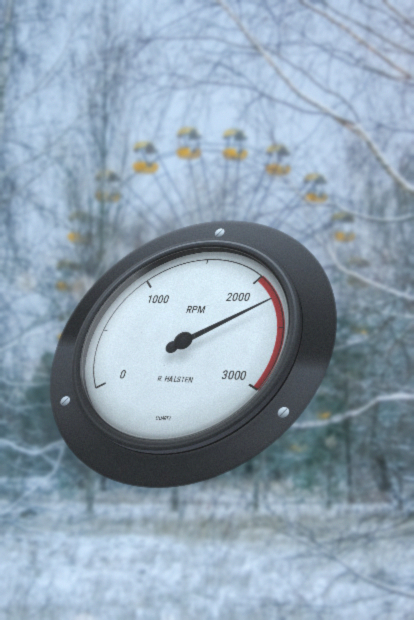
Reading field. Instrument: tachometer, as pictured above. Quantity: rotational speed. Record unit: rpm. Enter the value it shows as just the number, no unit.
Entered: 2250
